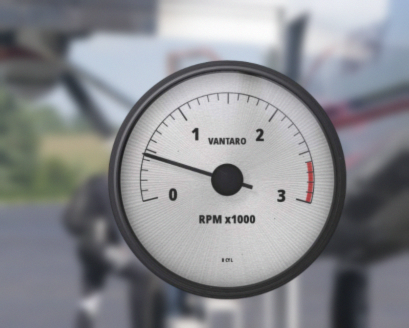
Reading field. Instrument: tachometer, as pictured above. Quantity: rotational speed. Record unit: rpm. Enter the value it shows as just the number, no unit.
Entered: 450
